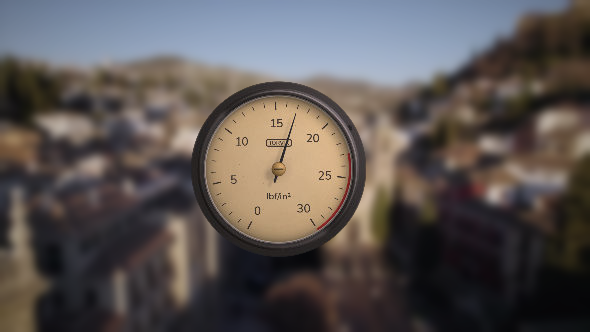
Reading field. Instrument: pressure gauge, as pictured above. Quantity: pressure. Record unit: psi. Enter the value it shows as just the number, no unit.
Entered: 17
